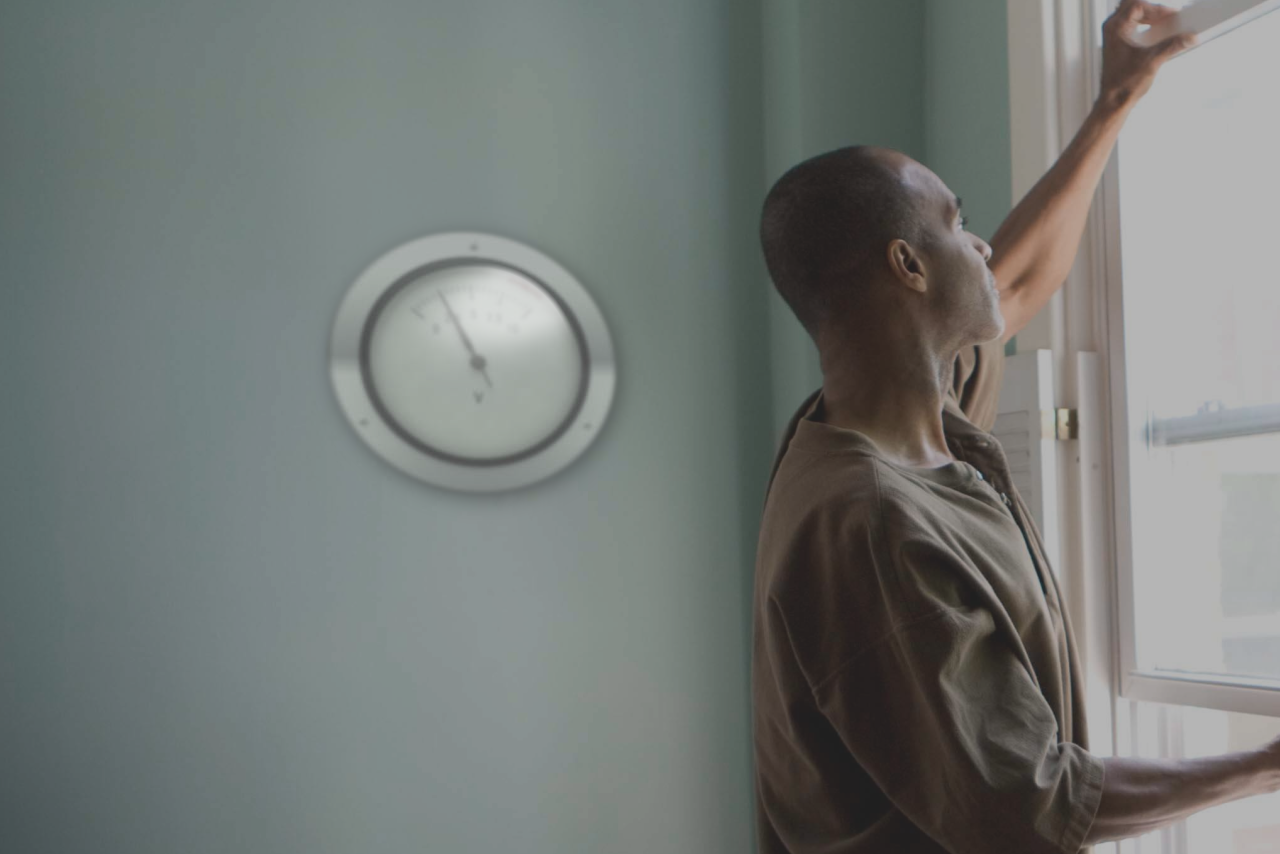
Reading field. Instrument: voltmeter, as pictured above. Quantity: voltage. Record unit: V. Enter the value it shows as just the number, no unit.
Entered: 2.5
